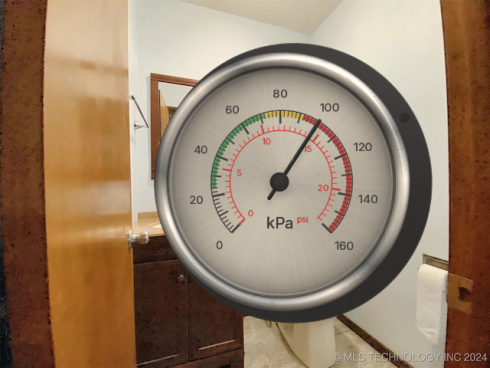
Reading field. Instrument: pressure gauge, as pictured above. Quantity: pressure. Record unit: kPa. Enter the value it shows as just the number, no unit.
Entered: 100
